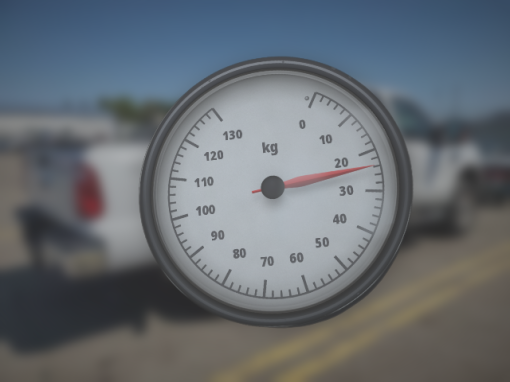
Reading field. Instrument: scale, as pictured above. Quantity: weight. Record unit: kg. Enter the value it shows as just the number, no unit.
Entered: 24
